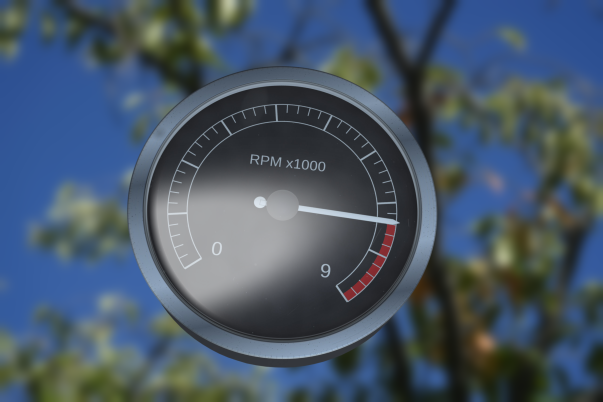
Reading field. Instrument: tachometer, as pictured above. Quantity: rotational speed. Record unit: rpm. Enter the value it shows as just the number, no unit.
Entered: 7400
